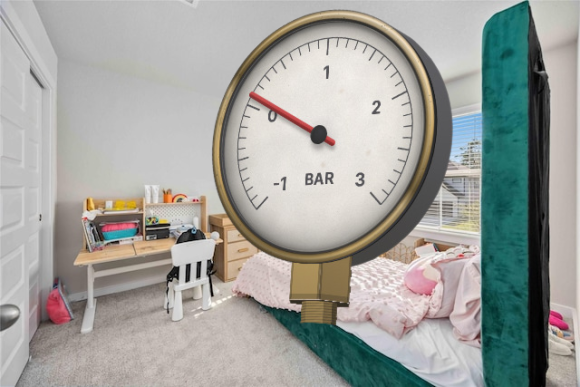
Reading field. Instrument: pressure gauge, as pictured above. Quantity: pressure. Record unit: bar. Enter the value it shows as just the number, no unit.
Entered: 0.1
